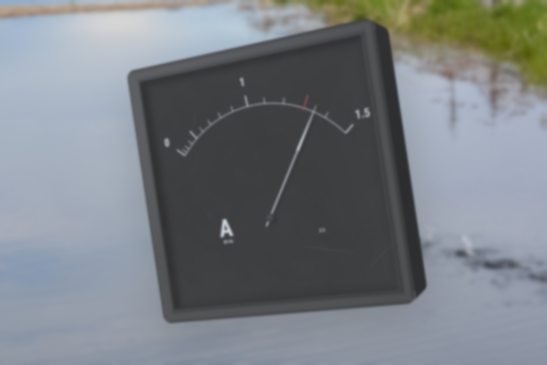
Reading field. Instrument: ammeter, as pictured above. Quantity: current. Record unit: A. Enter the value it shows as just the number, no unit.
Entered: 1.35
